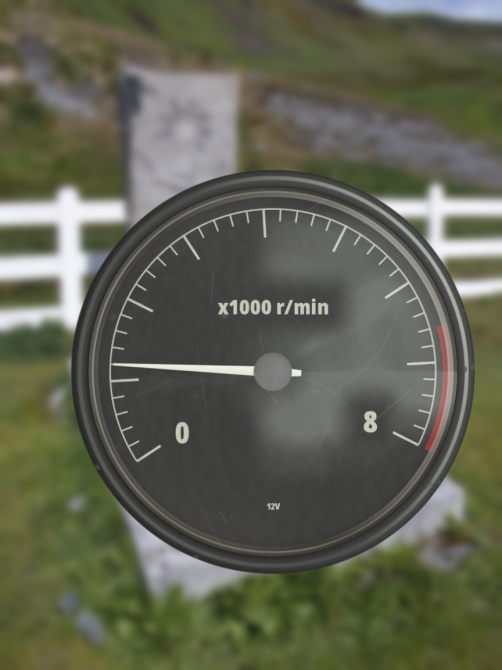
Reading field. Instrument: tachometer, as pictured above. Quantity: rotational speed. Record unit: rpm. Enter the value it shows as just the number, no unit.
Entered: 1200
